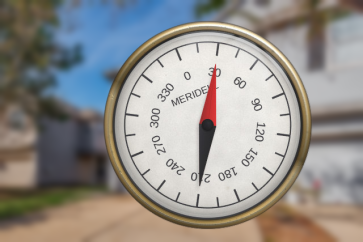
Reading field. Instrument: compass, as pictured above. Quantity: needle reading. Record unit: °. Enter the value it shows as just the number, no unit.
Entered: 30
